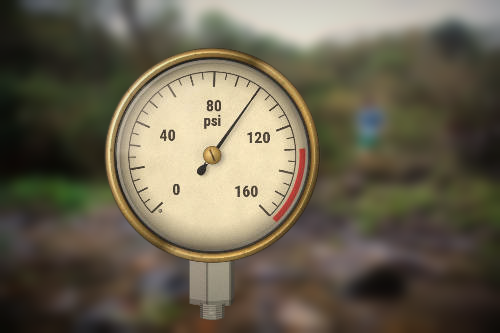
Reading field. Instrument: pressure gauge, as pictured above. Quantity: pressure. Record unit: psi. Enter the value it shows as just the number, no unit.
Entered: 100
